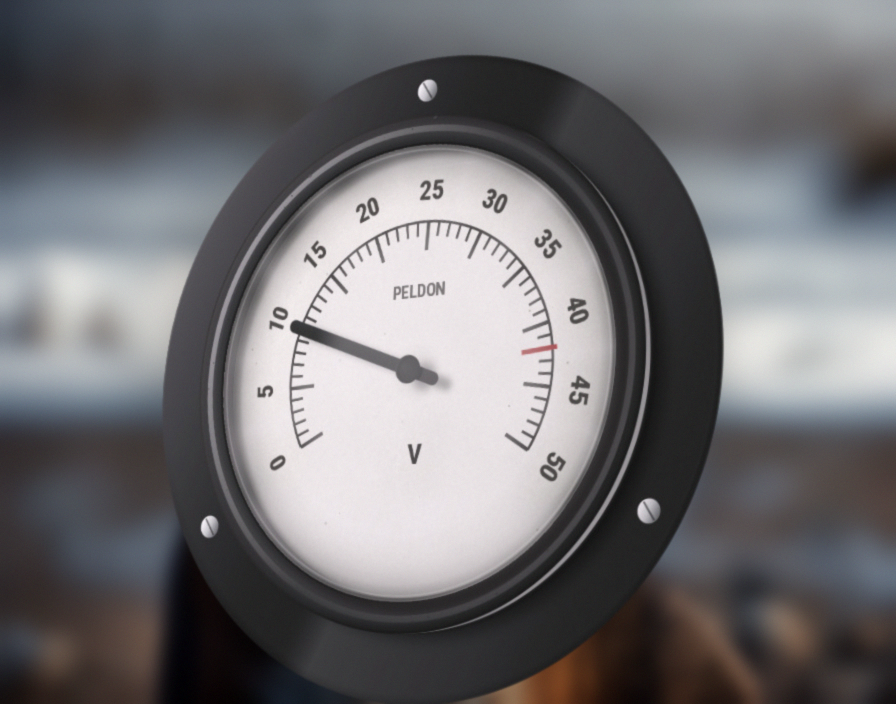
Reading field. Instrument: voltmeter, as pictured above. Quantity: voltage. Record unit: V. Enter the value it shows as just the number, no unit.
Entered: 10
